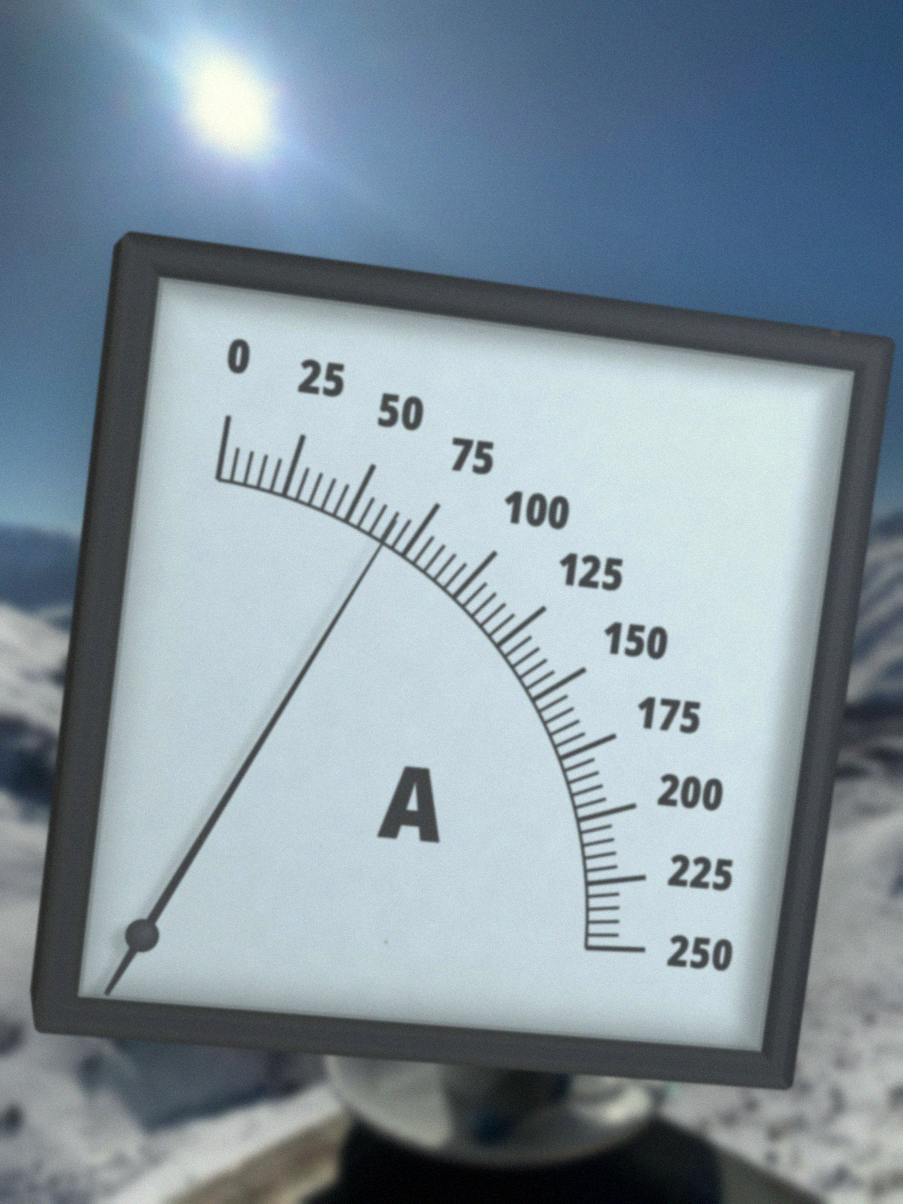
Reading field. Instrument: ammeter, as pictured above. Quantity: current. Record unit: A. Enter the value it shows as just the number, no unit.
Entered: 65
